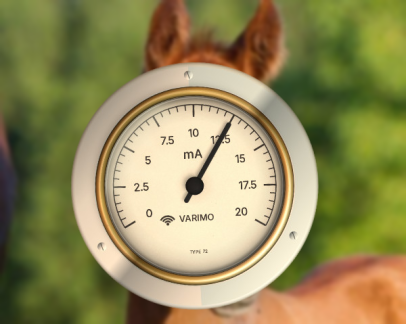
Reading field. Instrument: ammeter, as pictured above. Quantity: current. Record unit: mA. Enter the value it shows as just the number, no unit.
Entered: 12.5
